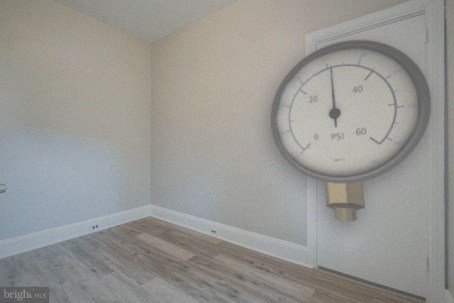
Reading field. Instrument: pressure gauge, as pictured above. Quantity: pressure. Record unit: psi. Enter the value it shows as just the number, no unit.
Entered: 30
